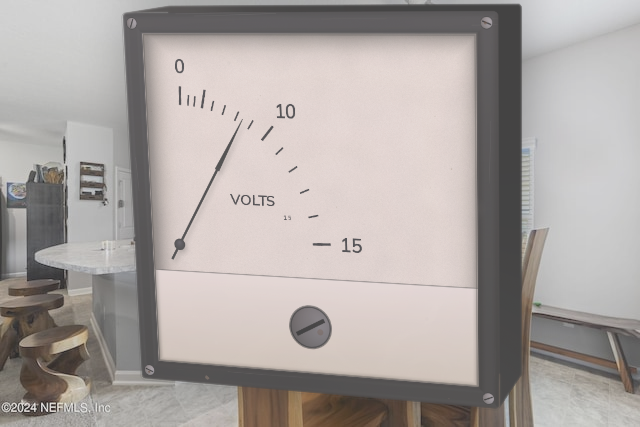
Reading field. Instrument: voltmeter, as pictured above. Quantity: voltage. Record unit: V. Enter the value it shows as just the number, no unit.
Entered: 8.5
